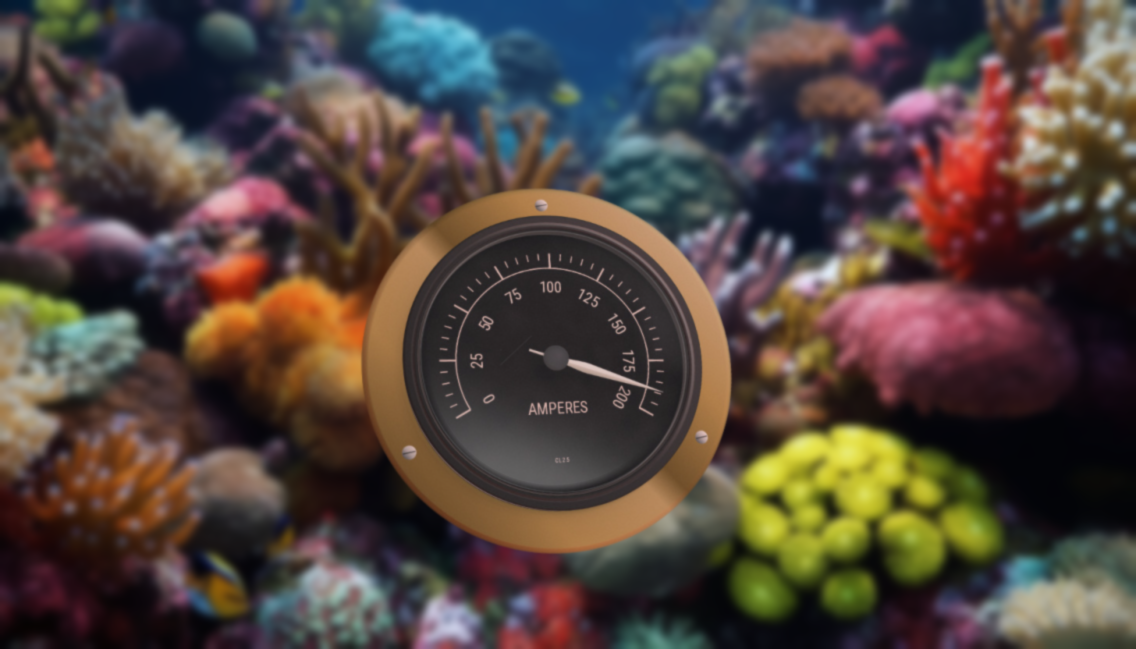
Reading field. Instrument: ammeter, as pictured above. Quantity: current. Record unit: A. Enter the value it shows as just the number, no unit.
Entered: 190
